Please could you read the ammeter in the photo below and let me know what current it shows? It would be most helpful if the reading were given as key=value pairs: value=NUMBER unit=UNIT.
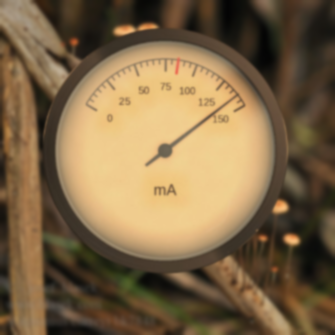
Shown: value=140 unit=mA
